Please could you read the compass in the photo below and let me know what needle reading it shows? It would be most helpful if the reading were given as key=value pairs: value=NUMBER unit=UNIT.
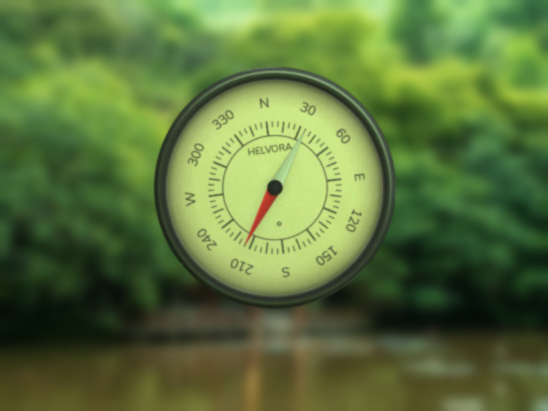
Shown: value=215 unit=°
